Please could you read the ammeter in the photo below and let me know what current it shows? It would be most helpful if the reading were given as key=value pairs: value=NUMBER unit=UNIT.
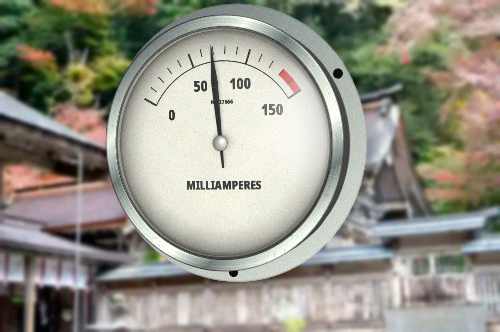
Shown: value=70 unit=mA
